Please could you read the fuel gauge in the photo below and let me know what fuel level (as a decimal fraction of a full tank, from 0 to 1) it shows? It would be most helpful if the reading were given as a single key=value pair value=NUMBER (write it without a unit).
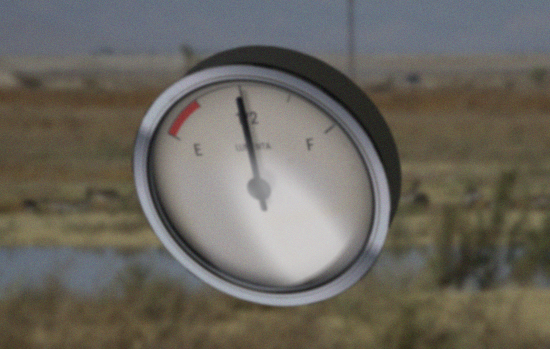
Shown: value=0.5
